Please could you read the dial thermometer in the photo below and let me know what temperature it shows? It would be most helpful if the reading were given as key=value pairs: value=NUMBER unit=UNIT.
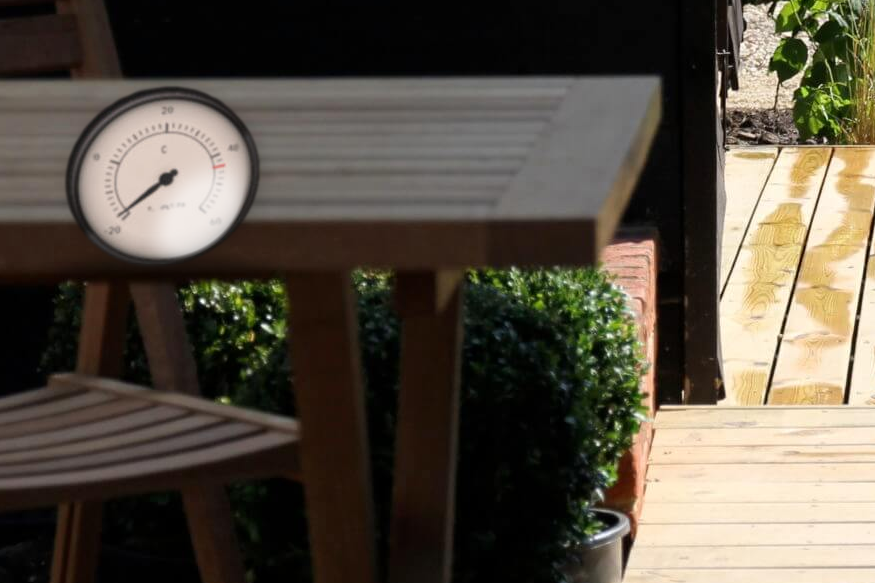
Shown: value=-18 unit=°C
